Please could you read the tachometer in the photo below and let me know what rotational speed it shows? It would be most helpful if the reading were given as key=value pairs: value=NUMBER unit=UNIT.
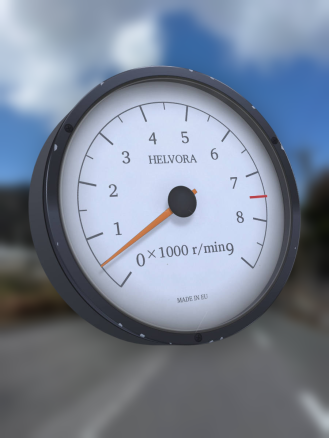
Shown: value=500 unit=rpm
